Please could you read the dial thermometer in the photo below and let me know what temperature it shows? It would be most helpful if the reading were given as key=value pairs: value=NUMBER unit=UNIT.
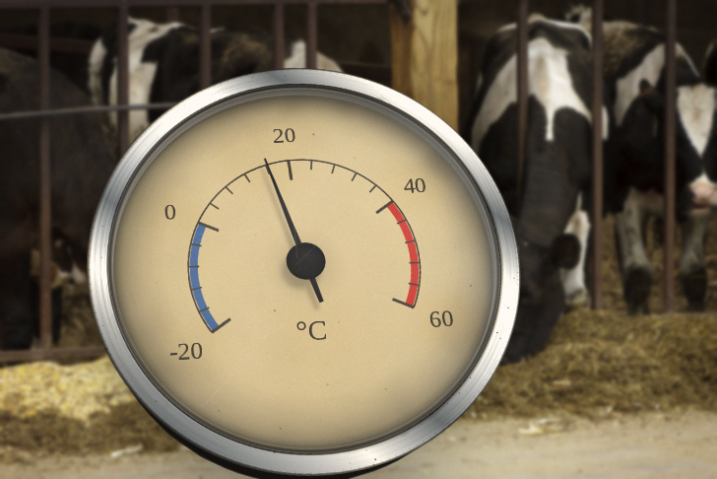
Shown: value=16 unit=°C
